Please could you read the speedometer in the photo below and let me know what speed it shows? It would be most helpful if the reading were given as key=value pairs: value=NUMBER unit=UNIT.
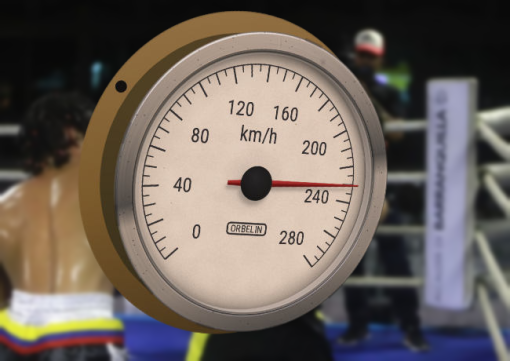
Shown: value=230 unit=km/h
